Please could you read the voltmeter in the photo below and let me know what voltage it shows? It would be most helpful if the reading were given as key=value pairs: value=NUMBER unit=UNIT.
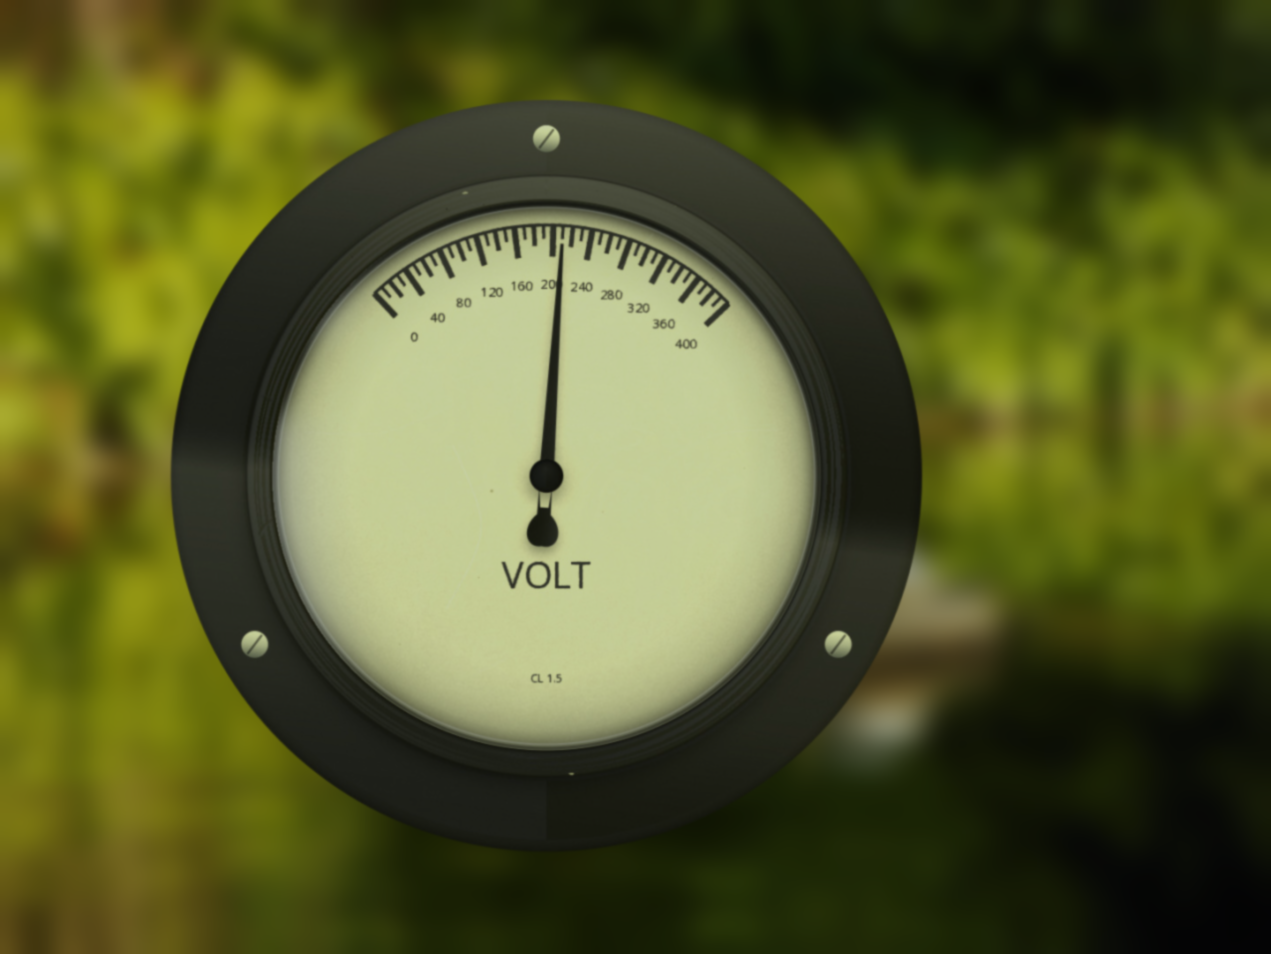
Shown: value=210 unit=V
